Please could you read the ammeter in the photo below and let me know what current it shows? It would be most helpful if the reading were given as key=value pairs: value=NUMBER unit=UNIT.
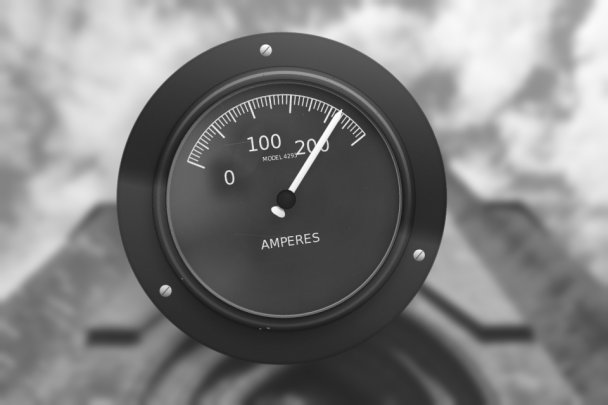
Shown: value=210 unit=A
